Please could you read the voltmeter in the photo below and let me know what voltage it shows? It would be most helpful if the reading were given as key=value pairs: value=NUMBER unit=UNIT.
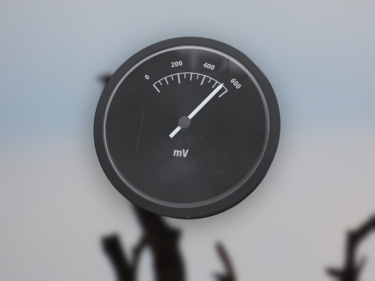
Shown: value=550 unit=mV
